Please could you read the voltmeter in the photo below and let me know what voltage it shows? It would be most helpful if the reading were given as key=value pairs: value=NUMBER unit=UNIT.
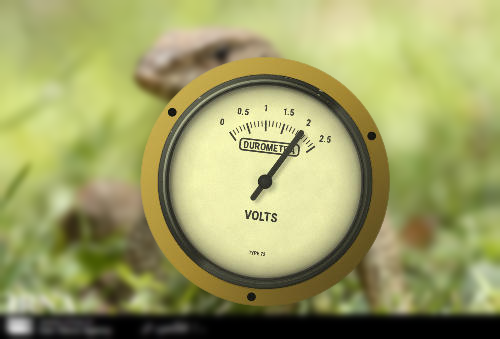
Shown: value=2 unit=V
